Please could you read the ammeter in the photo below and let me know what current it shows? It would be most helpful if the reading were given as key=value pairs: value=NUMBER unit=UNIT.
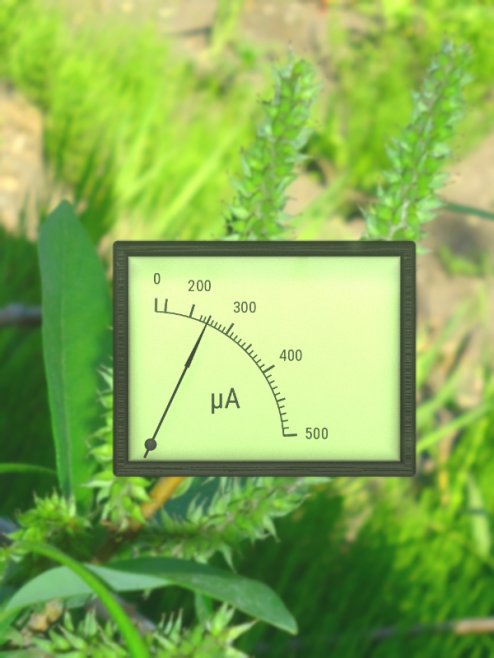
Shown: value=250 unit=µA
